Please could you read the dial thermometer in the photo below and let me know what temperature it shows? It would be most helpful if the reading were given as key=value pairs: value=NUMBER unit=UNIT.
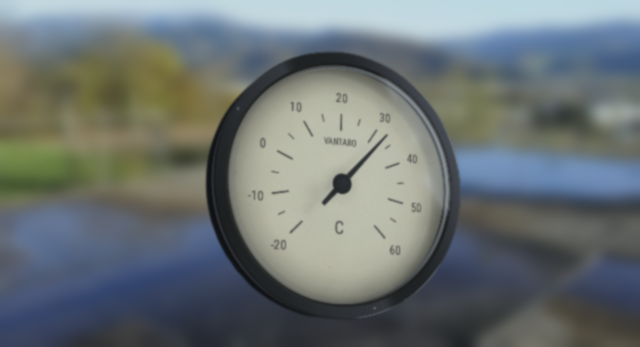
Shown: value=32.5 unit=°C
